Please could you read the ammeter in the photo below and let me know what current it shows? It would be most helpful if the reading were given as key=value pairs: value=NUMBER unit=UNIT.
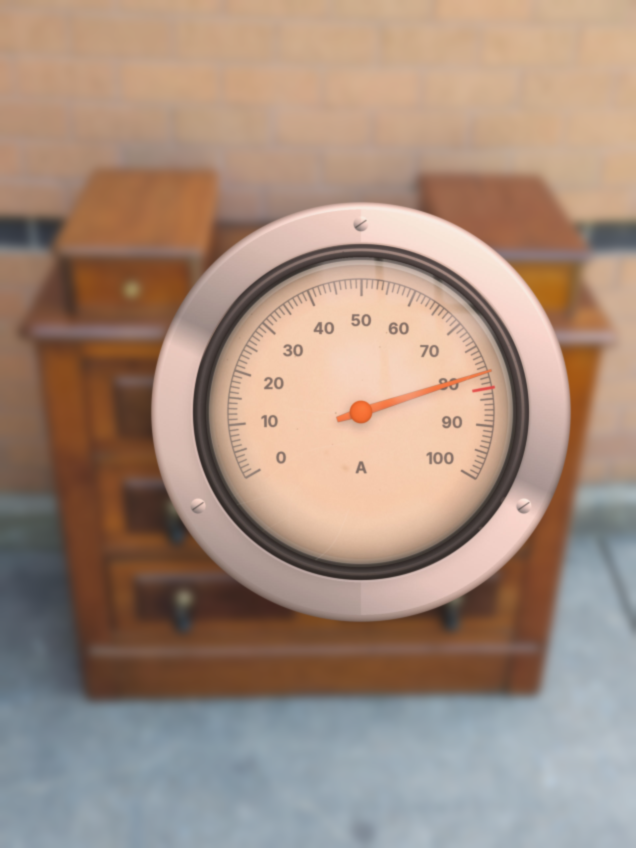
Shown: value=80 unit=A
